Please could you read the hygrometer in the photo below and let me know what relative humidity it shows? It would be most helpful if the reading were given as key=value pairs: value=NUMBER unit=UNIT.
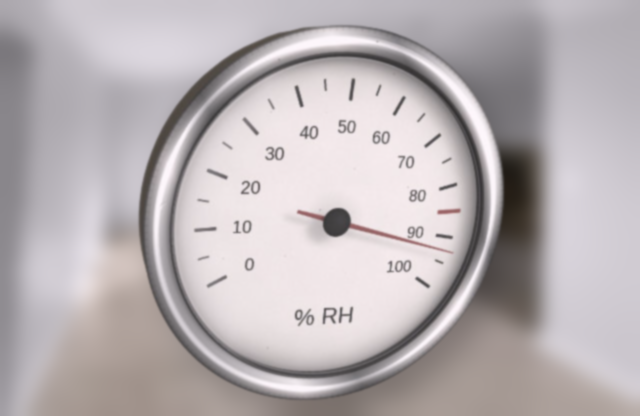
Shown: value=92.5 unit=%
